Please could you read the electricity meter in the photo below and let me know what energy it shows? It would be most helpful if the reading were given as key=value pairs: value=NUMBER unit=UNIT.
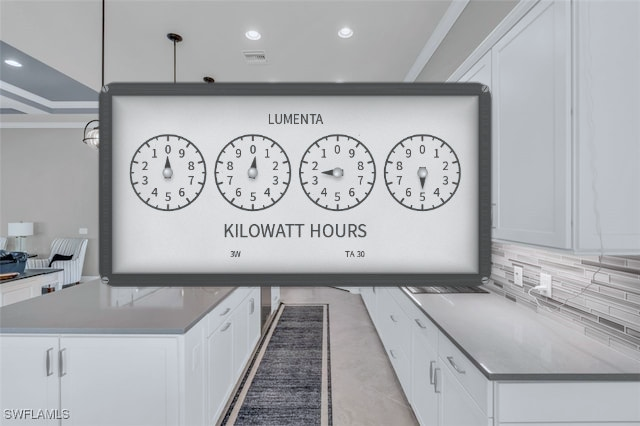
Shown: value=25 unit=kWh
